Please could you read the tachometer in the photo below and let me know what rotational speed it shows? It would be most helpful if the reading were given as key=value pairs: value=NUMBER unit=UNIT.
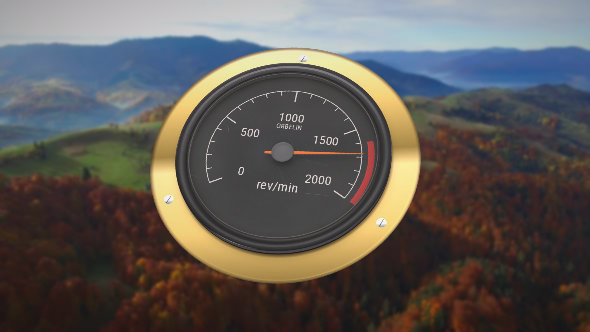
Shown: value=1700 unit=rpm
